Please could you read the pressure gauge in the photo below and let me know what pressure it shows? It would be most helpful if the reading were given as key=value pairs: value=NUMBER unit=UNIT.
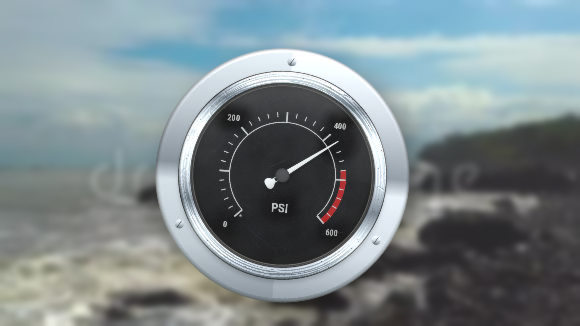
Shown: value=420 unit=psi
